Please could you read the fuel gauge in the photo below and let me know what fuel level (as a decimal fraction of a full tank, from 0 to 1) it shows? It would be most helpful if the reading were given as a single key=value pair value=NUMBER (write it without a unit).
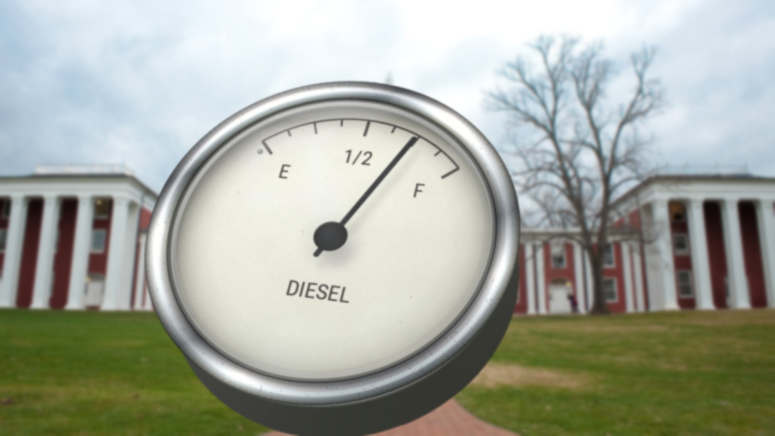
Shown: value=0.75
